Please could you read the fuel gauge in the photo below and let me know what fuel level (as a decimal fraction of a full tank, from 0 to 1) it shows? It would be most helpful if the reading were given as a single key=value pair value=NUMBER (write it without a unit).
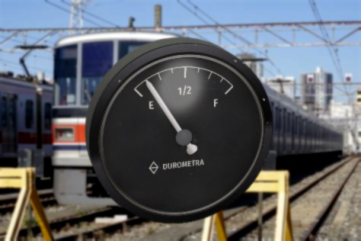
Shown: value=0.125
